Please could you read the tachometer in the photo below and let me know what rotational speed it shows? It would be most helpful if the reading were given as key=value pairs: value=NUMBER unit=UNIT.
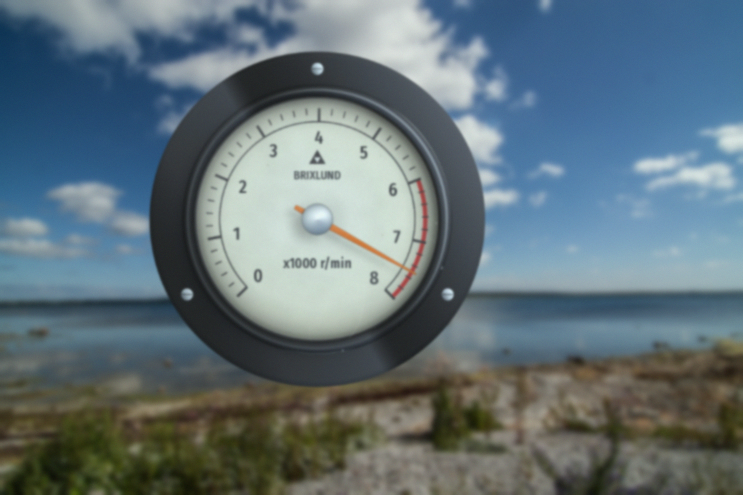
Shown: value=7500 unit=rpm
